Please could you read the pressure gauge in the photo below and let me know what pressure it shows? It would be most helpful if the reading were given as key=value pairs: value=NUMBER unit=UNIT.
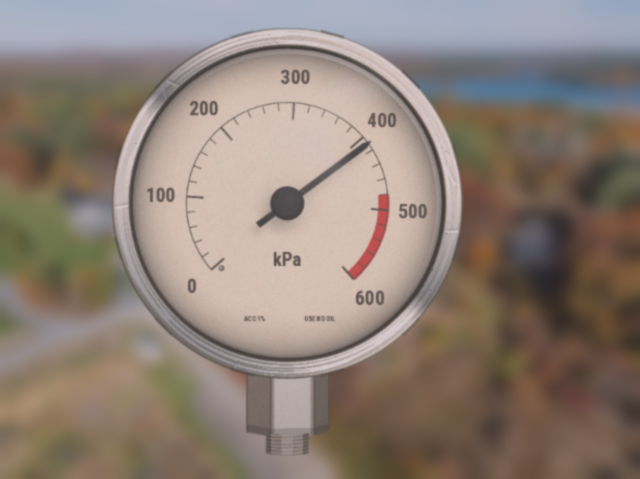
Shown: value=410 unit=kPa
